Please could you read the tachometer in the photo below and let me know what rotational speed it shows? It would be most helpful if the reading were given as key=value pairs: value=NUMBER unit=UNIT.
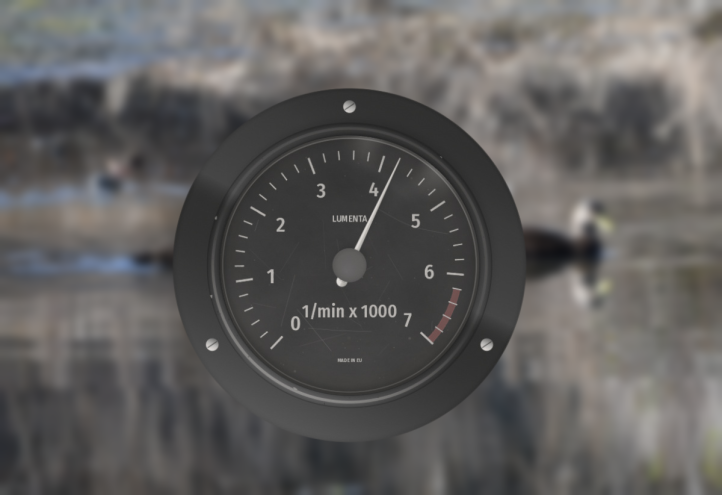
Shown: value=4200 unit=rpm
